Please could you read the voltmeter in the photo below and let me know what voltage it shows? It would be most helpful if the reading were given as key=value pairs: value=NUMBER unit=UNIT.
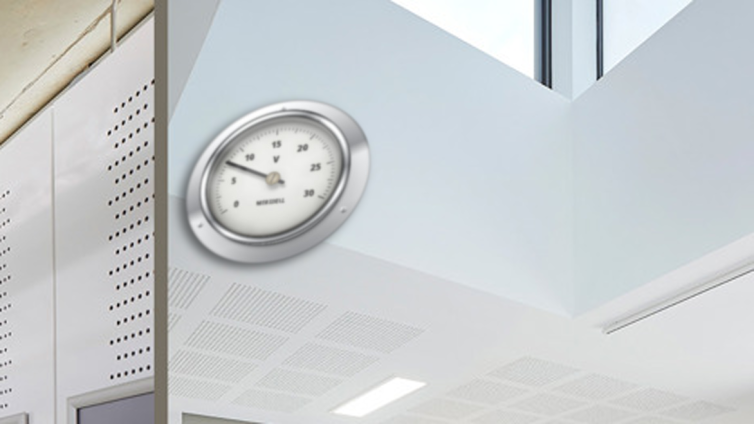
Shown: value=7.5 unit=V
